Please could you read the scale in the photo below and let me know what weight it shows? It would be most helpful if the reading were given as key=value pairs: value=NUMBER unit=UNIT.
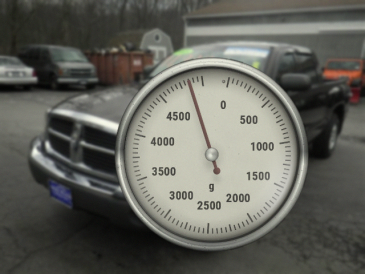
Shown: value=4850 unit=g
